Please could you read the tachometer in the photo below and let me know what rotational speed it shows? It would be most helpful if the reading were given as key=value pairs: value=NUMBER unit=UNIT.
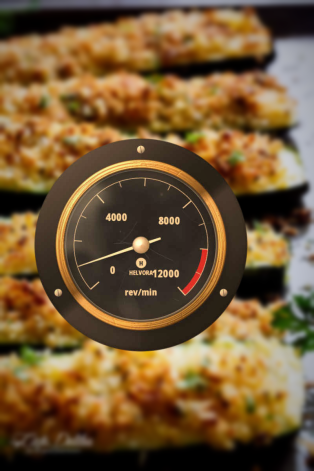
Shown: value=1000 unit=rpm
